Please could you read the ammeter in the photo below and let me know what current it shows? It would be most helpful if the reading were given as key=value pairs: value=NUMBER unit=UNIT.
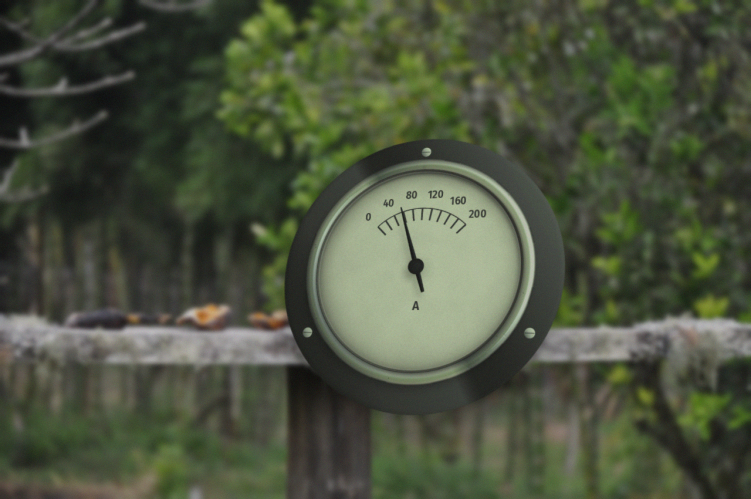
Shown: value=60 unit=A
